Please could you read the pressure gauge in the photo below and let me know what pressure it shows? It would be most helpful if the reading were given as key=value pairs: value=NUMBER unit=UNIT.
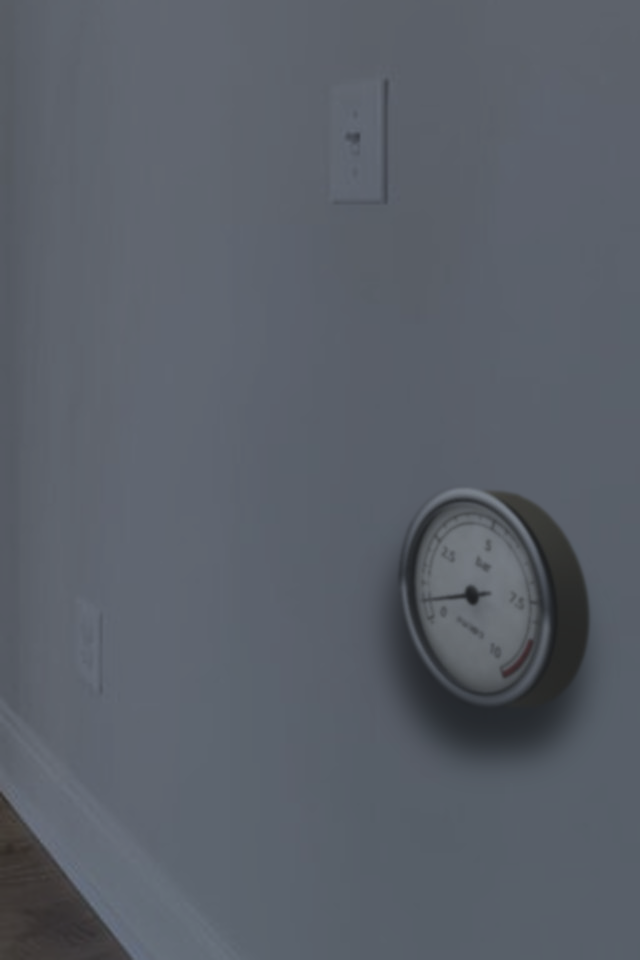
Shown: value=0.5 unit=bar
